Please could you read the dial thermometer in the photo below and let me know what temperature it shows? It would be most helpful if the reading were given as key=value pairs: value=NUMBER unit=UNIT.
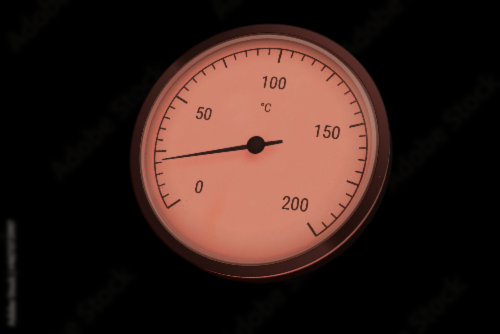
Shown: value=20 unit=°C
